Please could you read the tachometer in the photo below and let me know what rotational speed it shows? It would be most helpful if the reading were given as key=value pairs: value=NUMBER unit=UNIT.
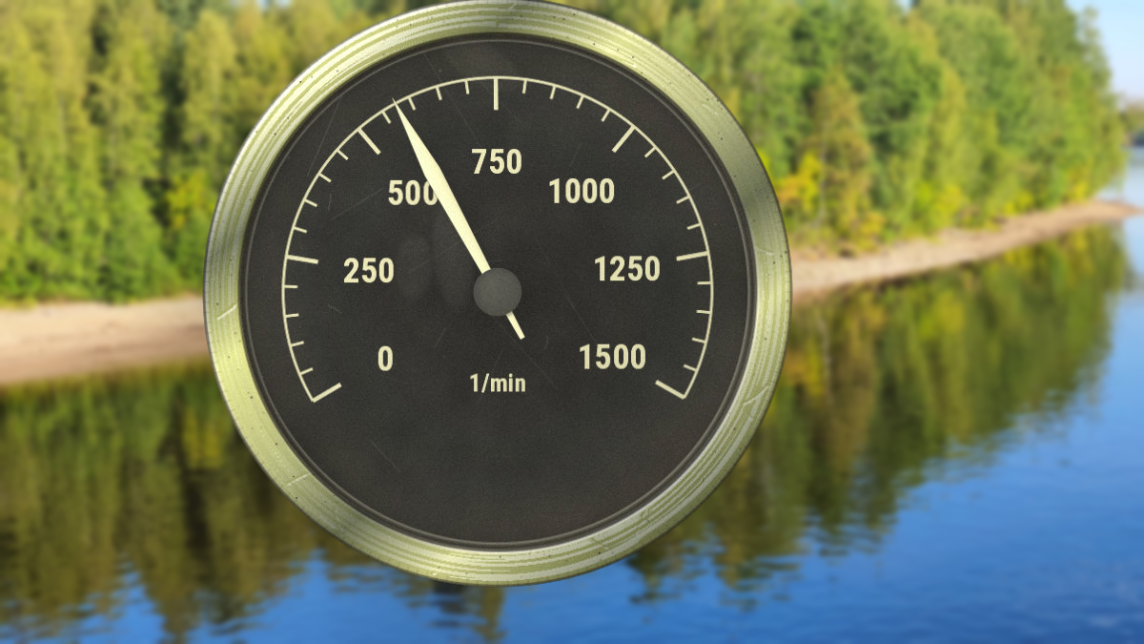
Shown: value=575 unit=rpm
